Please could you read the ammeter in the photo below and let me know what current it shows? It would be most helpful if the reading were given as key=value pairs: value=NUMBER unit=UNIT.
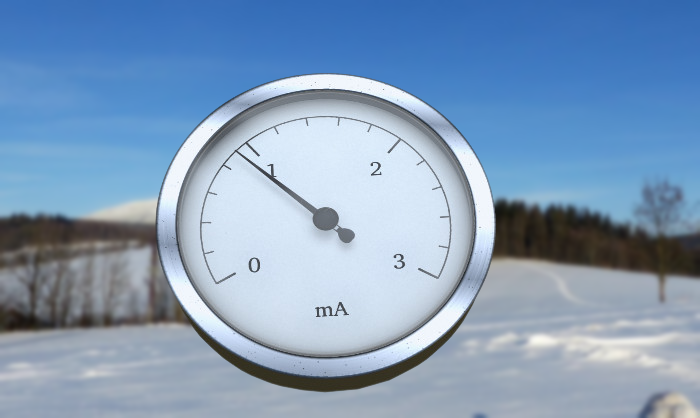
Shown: value=0.9 unit=mA
